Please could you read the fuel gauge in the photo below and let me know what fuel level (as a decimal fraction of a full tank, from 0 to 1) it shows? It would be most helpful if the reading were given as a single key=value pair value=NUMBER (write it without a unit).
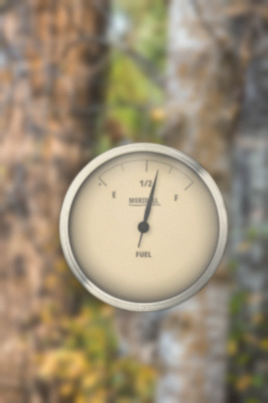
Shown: value=0.625
